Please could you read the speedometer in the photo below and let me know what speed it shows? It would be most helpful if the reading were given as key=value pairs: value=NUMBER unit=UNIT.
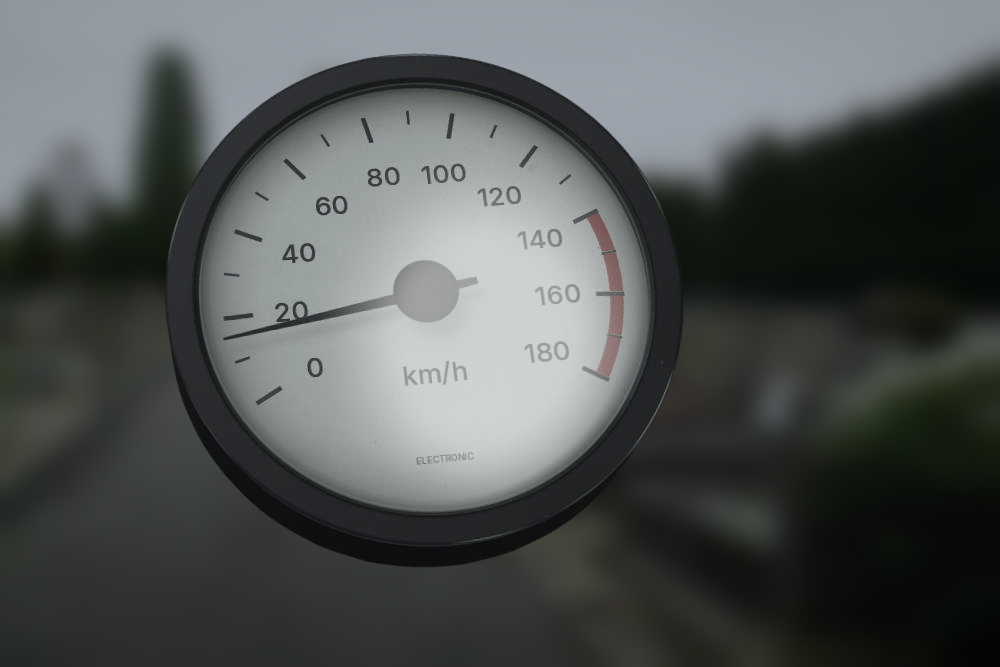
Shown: value=15 unit=km/h
